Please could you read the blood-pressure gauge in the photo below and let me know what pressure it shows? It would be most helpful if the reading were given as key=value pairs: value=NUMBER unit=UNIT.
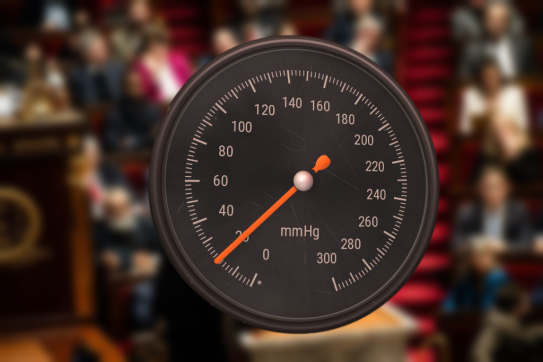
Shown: value=20 unit=mmHg
